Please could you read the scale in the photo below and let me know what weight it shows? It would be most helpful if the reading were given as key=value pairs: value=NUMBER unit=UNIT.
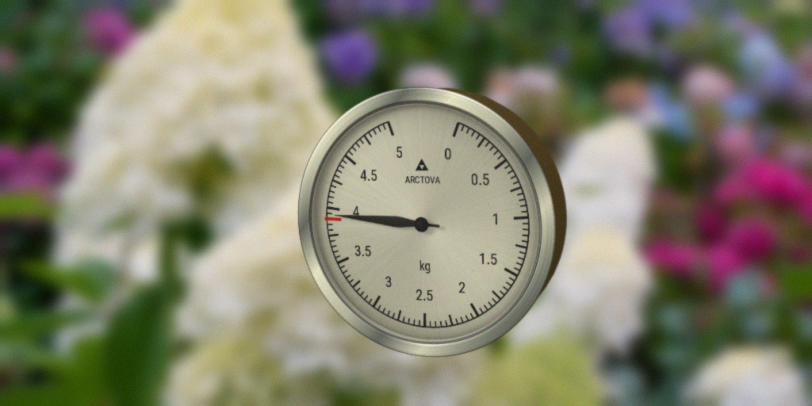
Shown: value=3.95 unit=kg
